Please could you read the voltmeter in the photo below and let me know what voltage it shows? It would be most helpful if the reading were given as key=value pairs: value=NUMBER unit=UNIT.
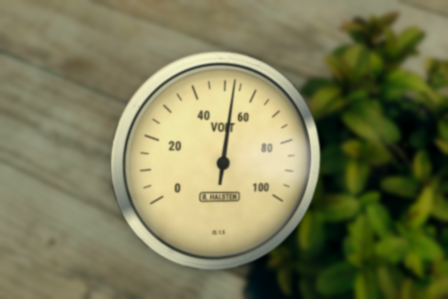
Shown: value=52.5 unit=V
